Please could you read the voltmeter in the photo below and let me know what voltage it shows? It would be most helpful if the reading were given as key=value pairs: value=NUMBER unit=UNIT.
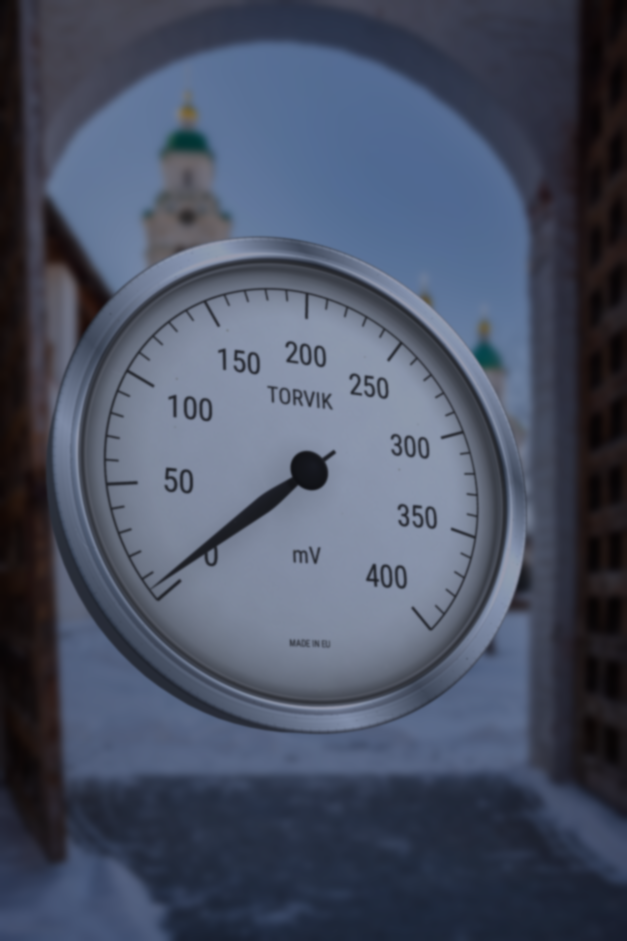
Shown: value=5 unit=mV
